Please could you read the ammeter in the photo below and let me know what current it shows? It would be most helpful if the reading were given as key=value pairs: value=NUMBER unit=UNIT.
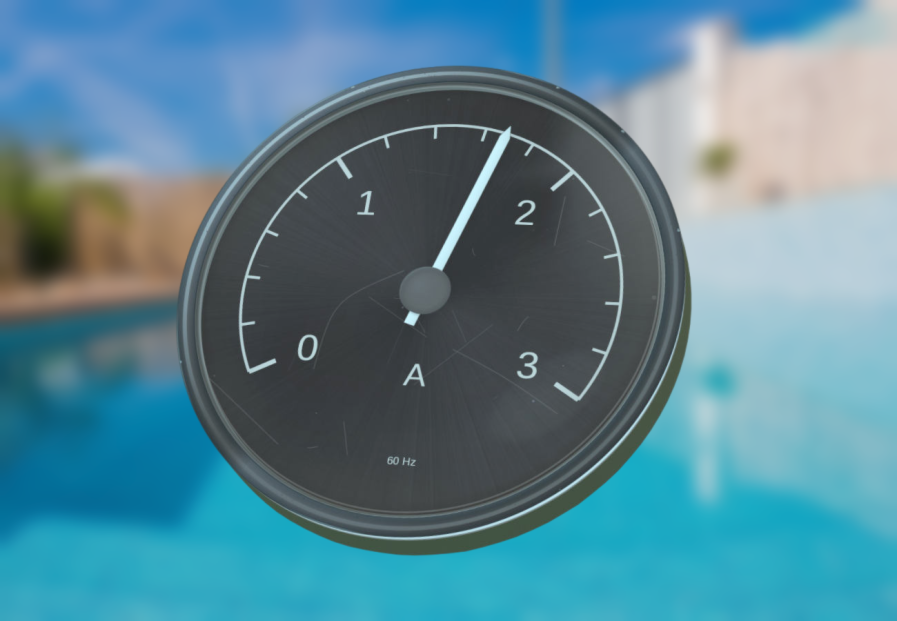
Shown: value=1.7 unit=A
